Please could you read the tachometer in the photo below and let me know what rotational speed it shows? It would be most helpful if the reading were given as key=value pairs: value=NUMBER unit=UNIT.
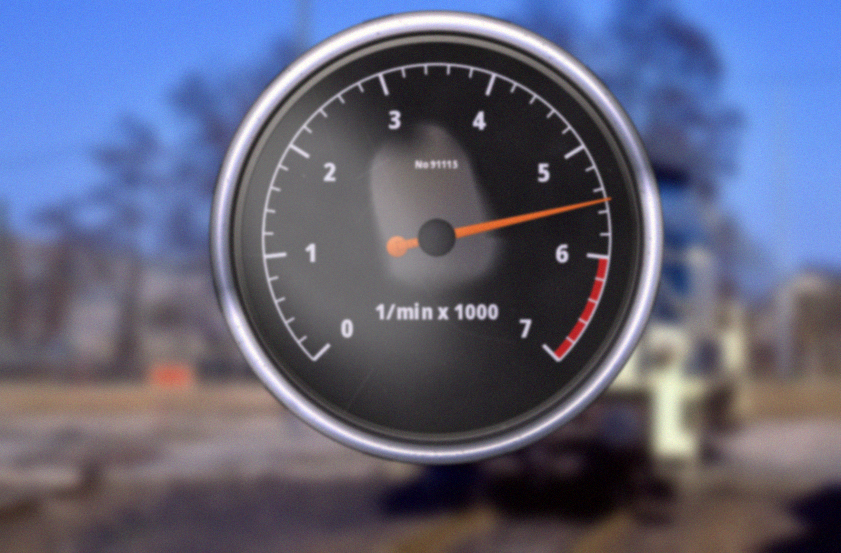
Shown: value=5500 unit=rpm
